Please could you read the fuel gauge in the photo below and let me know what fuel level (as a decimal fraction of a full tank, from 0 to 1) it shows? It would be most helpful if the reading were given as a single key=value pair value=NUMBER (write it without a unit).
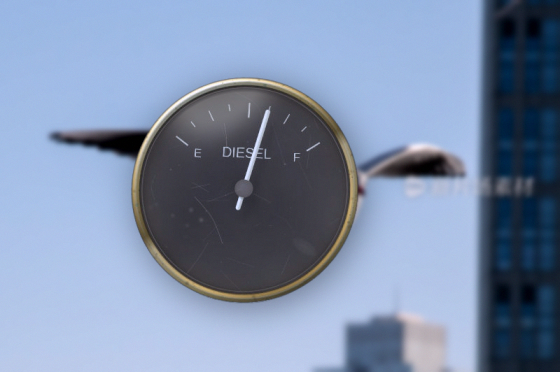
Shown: value=0.625
